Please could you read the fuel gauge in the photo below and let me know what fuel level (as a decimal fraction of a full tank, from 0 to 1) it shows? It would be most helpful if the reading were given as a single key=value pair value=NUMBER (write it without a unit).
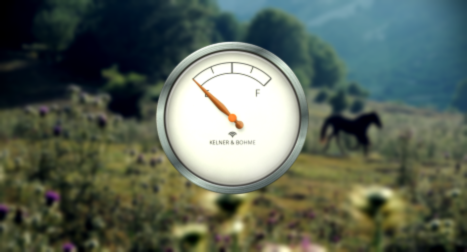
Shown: value=0
